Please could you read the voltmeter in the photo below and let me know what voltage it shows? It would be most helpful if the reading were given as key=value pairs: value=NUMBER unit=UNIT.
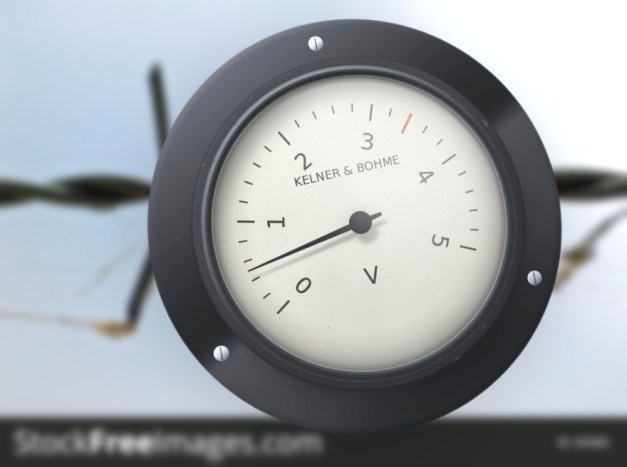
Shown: value=0.5 unit=V
